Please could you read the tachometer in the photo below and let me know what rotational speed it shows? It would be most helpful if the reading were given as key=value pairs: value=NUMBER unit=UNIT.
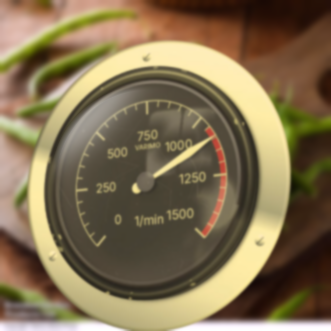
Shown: value=1100 unit=rpm
